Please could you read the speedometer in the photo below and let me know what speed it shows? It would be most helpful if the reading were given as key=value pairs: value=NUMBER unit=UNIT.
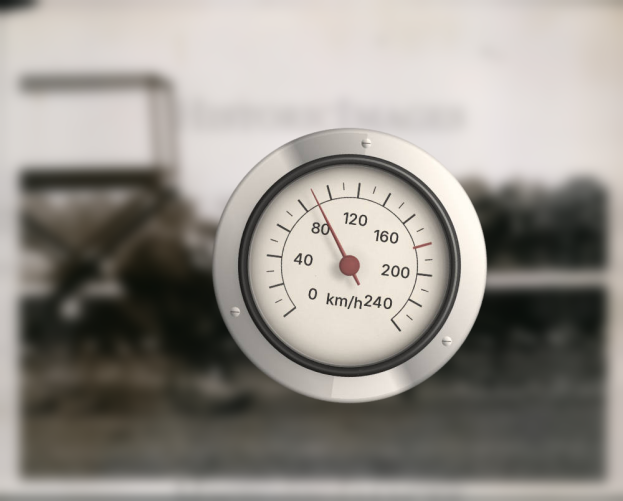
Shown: value=90 unit=km/h
